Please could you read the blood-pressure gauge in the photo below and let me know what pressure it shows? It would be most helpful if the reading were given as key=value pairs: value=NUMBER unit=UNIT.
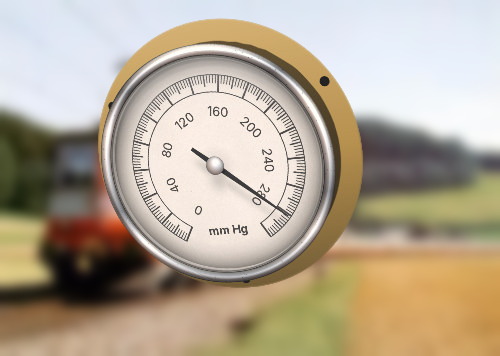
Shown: value=280 unit=mmHg
